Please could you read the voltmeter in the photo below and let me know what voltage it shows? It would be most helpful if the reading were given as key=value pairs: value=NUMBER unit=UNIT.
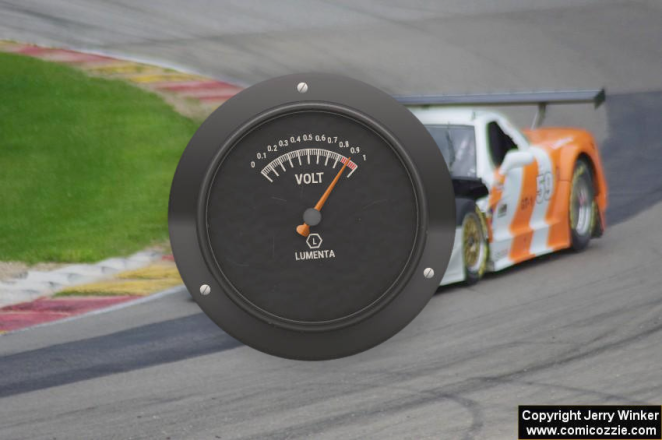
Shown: value=0.9 unit=V
